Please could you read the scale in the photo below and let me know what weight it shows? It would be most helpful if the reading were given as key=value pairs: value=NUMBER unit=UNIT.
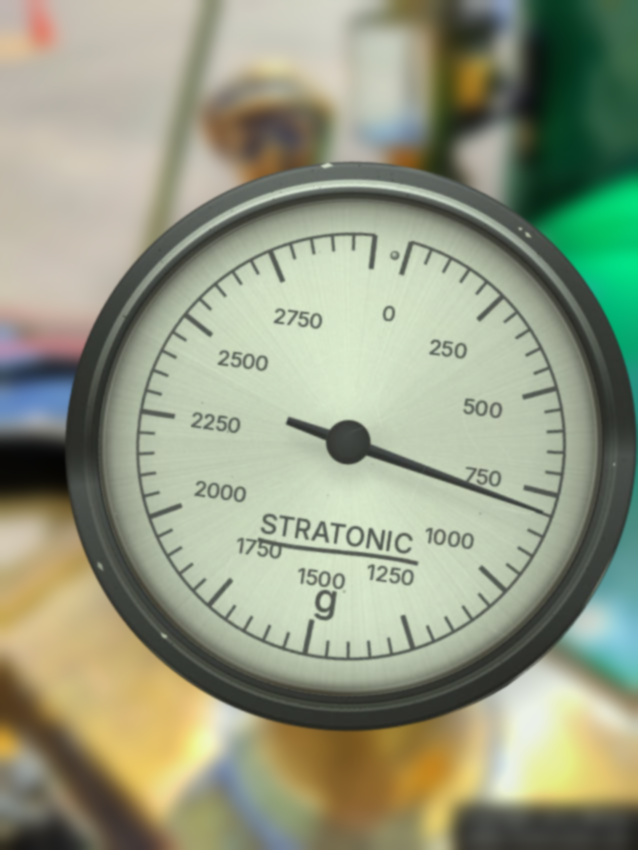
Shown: value=800 unit=g
